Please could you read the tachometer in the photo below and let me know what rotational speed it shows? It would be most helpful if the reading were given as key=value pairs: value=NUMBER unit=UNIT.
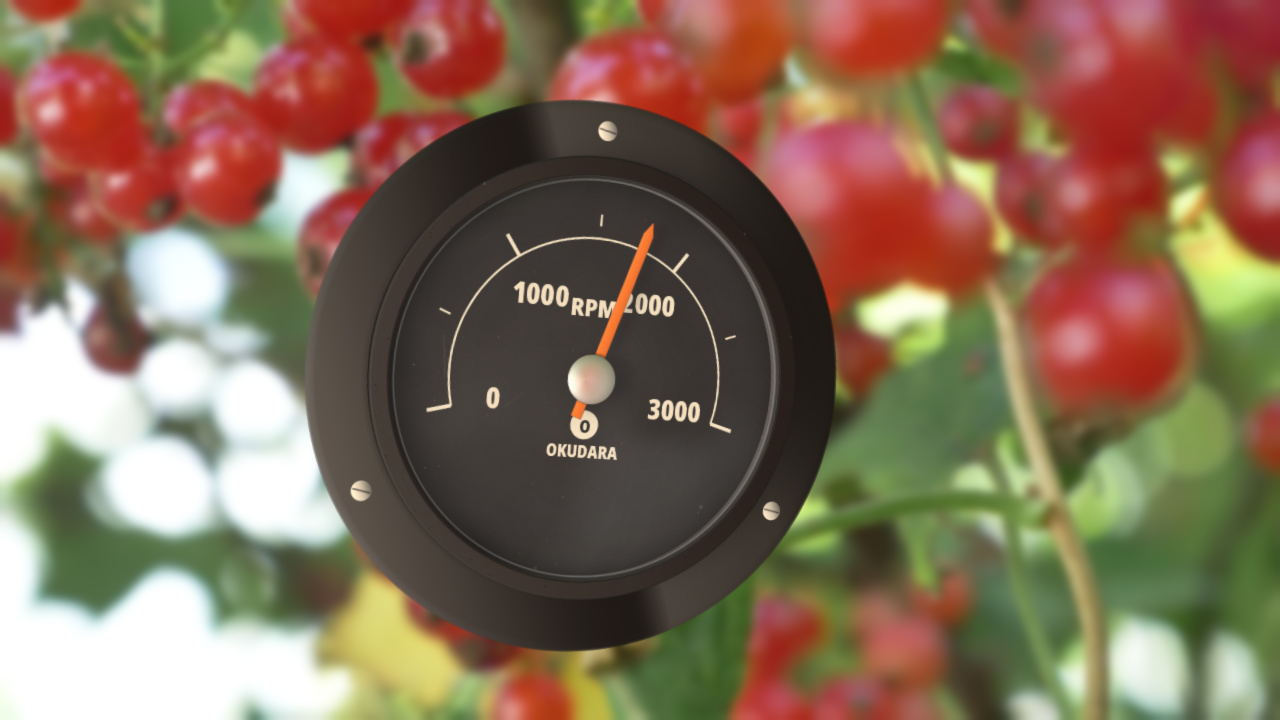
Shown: value=1750 unit=rpm
